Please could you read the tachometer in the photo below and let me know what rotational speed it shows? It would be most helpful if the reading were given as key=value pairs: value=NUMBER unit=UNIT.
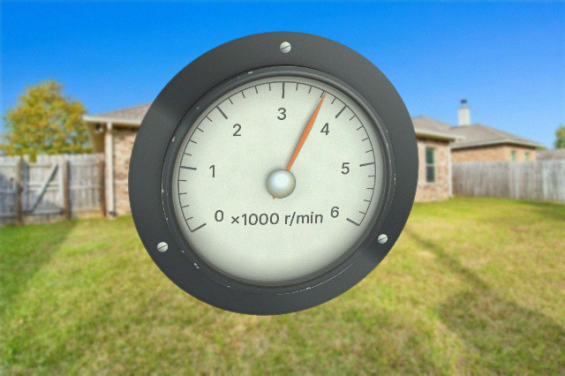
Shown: value=3600 unit=rpm
